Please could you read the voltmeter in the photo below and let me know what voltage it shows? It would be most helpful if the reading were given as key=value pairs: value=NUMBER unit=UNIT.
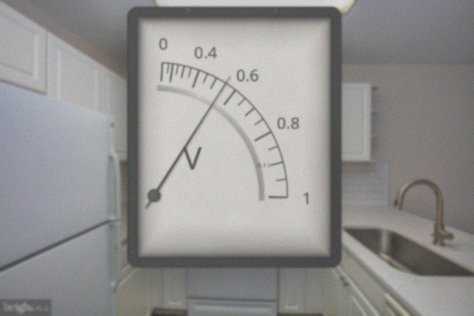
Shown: value=0.55 unit=V
